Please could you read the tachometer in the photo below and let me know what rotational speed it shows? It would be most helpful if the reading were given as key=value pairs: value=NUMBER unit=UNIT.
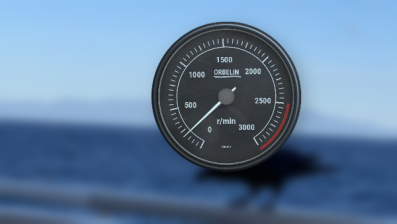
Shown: value=200 unit=rpm
